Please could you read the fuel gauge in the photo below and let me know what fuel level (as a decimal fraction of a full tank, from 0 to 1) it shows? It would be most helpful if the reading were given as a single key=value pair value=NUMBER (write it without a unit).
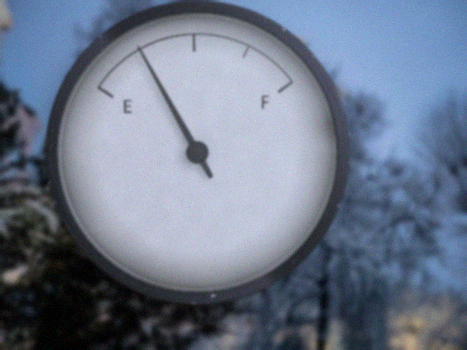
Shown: value=0.25
